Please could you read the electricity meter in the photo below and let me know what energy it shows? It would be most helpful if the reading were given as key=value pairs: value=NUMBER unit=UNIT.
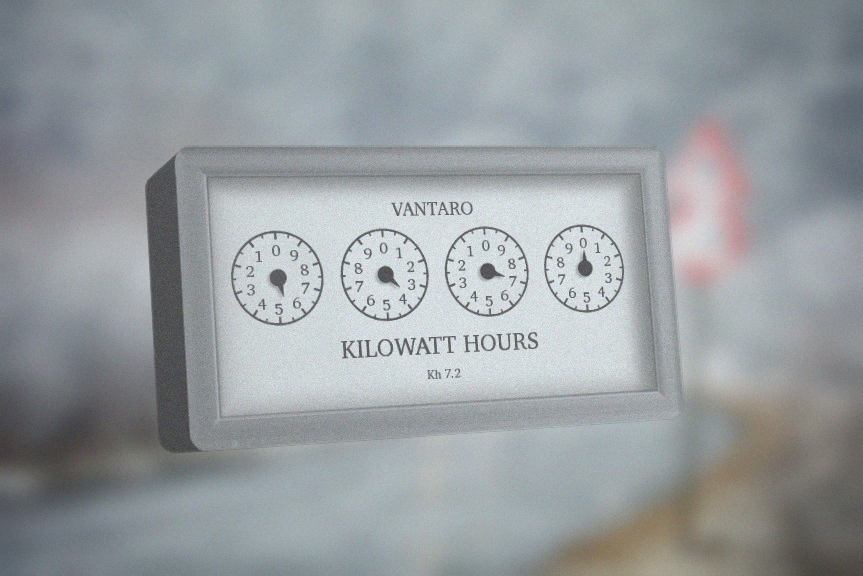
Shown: value=5370 unit=kWh
